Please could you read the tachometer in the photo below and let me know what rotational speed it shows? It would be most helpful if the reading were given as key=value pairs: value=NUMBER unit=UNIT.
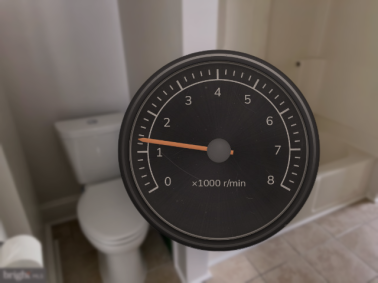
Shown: value=1300 unit=rpm
